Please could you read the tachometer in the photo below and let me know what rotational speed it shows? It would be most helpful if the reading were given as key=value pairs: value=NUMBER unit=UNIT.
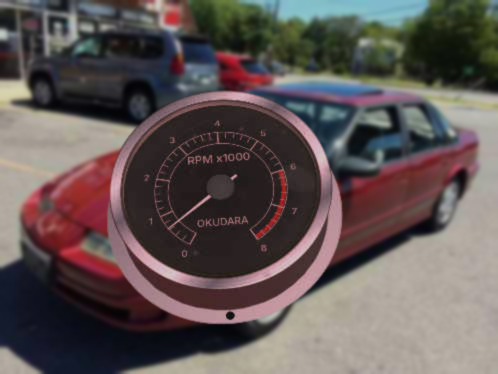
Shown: value=600 unit=rpm
